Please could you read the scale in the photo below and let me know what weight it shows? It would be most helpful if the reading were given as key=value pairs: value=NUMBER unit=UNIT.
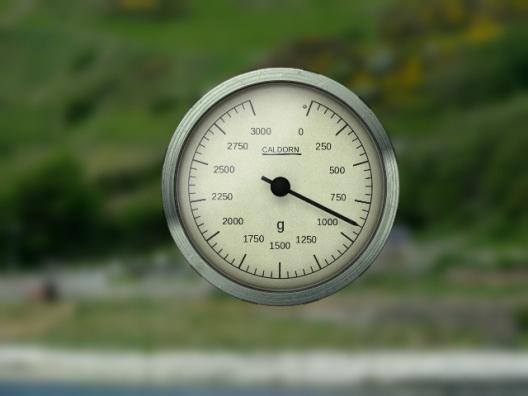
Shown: value=900 unit=g
